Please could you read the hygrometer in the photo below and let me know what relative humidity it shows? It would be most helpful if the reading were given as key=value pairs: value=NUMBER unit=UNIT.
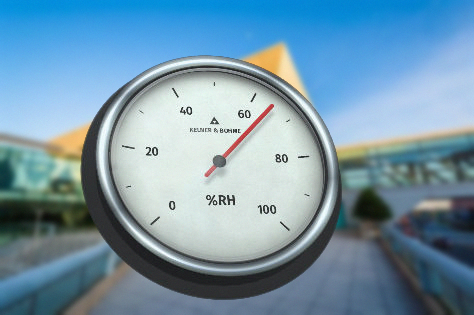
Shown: value=65 unit=%
